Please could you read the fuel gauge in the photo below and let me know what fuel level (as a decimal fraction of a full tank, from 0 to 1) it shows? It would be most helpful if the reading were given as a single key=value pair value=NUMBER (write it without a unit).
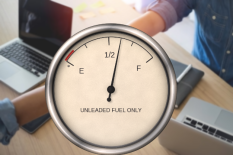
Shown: value=0.625
